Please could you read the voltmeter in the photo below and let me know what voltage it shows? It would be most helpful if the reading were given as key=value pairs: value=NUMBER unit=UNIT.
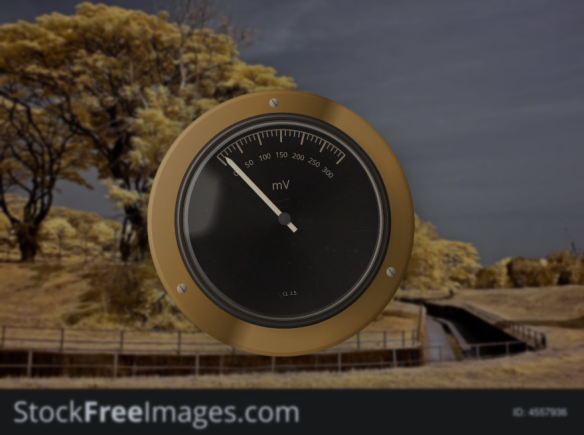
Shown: value=10 unit=mV
